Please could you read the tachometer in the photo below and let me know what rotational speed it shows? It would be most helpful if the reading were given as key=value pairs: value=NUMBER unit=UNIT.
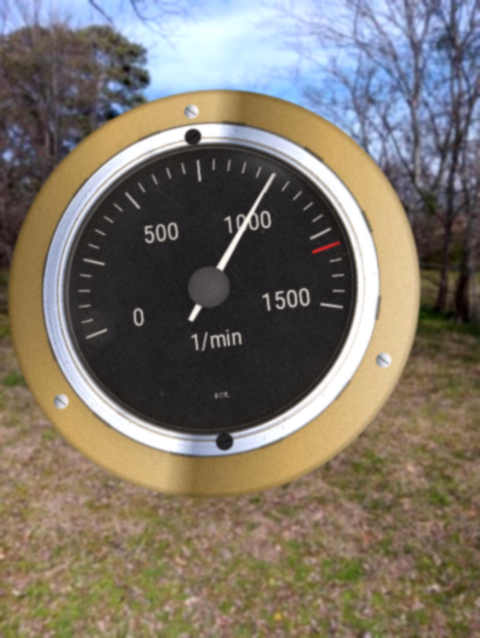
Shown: value=1000 unit=rpm
